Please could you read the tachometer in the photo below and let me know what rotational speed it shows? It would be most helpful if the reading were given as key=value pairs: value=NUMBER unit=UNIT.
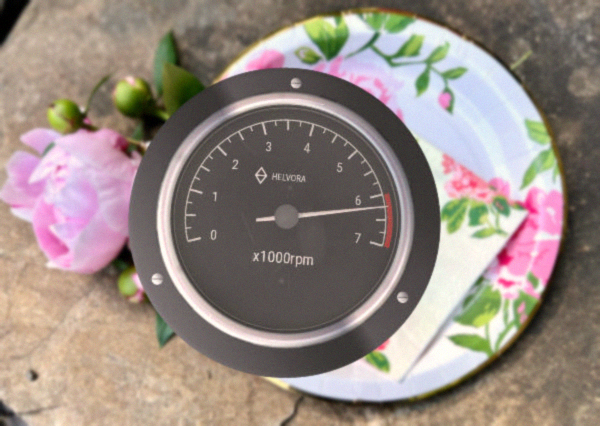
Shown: value=6250 unit=rpm
